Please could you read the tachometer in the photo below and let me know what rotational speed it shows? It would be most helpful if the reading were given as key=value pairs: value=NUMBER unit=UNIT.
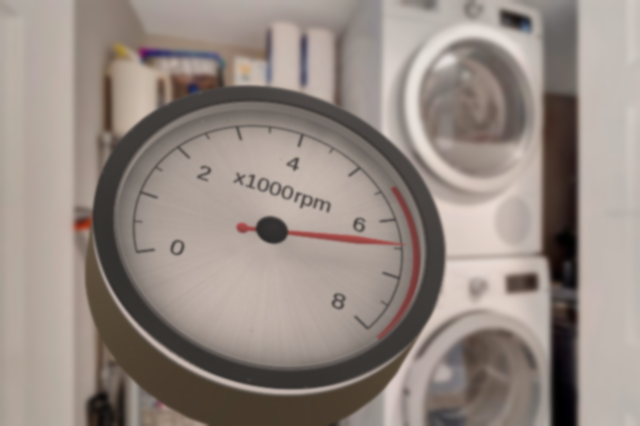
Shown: value=6500 unit=rpm
